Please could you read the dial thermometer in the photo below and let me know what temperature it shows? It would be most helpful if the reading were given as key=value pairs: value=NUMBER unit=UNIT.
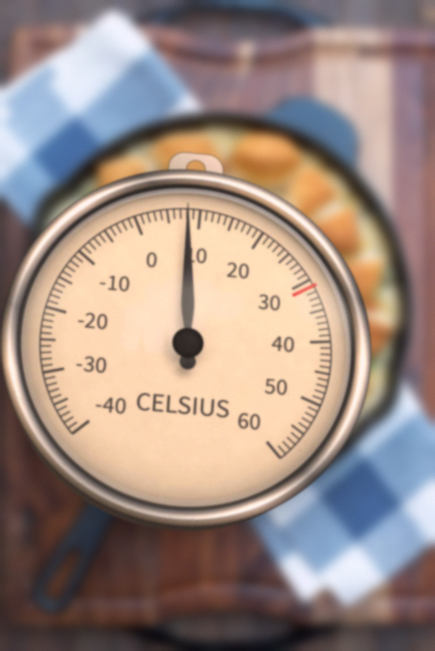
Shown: value=8 unit=°C
